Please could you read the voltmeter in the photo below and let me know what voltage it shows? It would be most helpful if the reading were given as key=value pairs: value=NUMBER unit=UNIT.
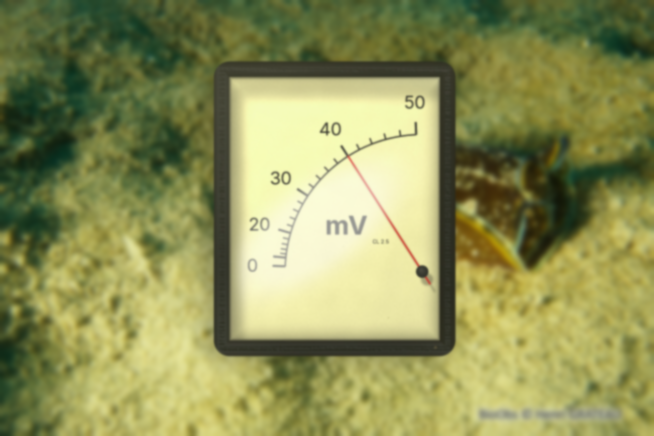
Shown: value=40 unit=mV
